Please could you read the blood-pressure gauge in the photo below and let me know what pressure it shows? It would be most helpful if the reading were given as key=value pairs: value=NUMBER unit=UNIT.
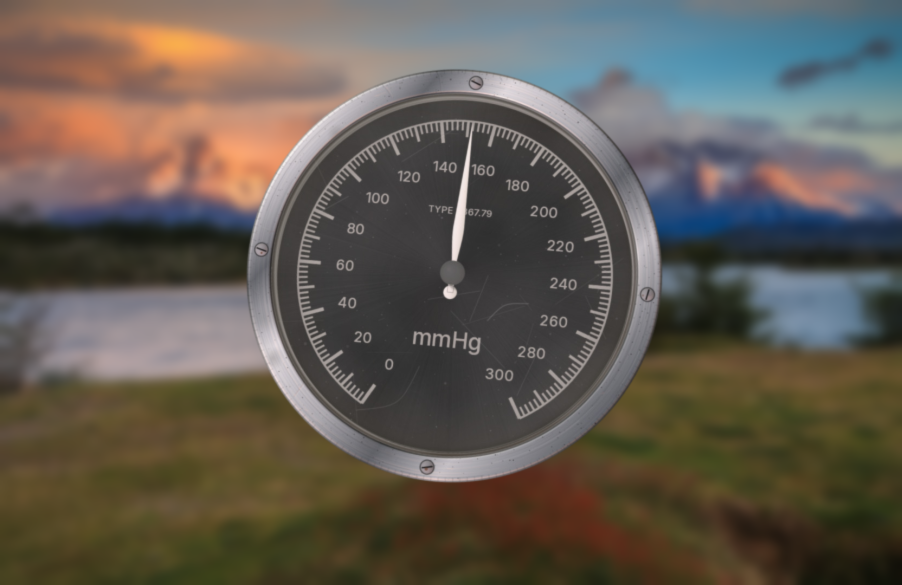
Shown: value=152 unit=mmHg
